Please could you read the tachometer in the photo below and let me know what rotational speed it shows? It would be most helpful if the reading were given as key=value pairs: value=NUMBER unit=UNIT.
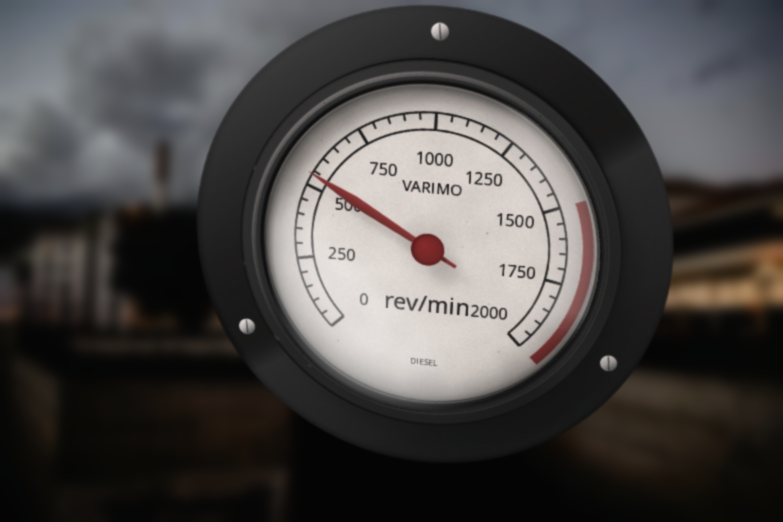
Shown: value=550 unit=rpm
